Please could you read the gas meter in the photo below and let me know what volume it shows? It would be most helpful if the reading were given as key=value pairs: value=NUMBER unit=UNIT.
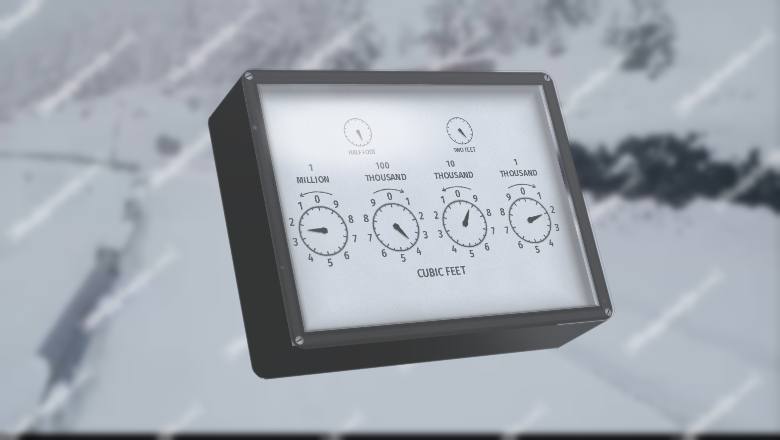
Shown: value=239200 unit=ft³
